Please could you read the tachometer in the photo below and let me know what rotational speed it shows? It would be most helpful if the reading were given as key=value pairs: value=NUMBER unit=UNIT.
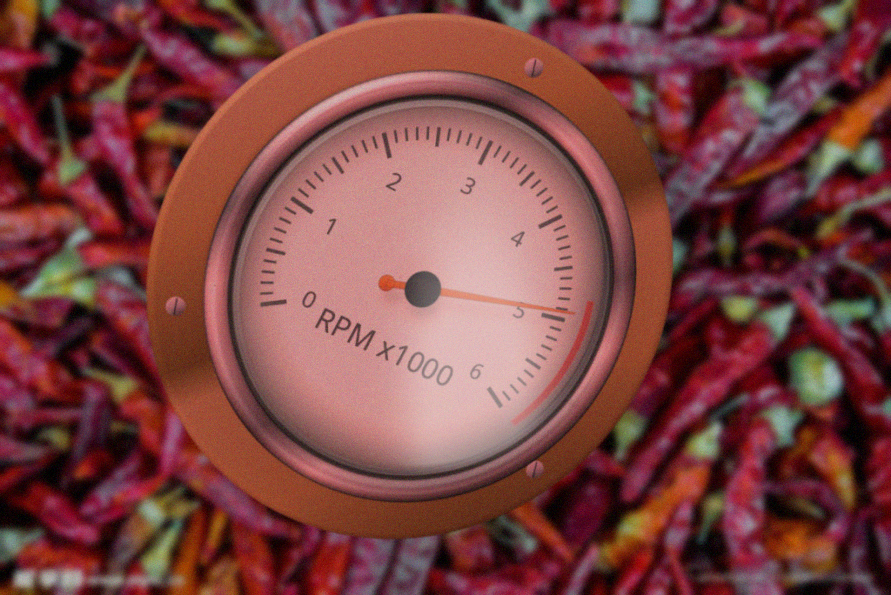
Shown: value=4900 unit=rpm
